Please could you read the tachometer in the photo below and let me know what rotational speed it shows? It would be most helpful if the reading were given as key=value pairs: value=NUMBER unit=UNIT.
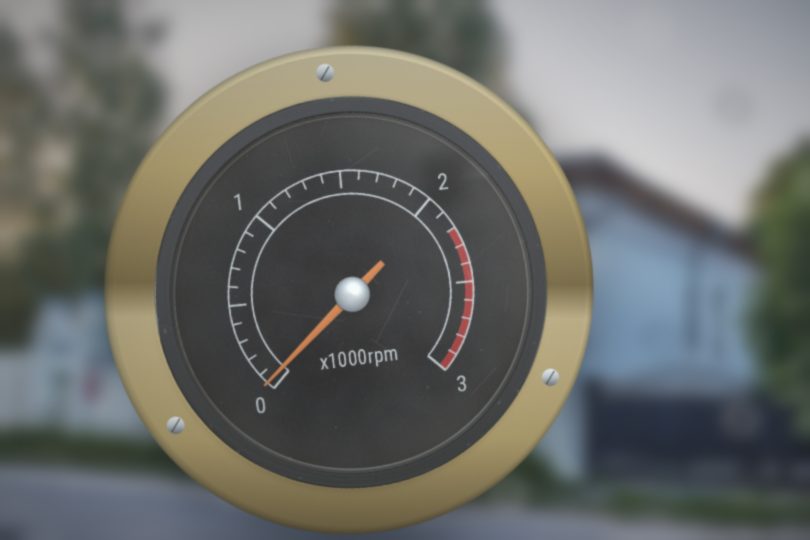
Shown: value=50 unit=rpm
